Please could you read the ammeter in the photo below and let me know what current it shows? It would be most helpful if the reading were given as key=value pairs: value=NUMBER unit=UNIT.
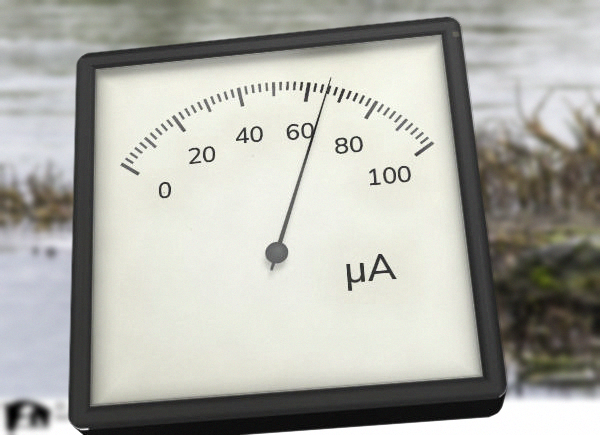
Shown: value=66 unit=µA
